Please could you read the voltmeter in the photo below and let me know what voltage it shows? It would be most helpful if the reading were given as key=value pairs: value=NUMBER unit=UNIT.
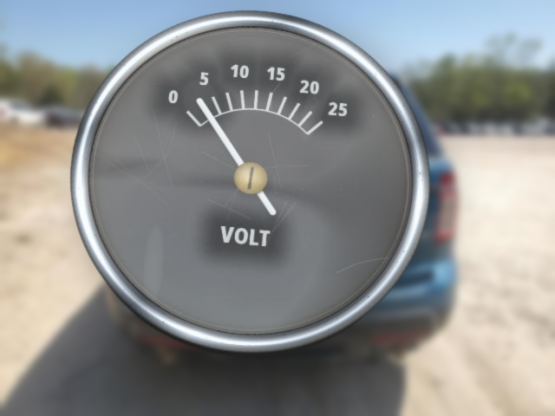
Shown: value=2.5 unit=V
